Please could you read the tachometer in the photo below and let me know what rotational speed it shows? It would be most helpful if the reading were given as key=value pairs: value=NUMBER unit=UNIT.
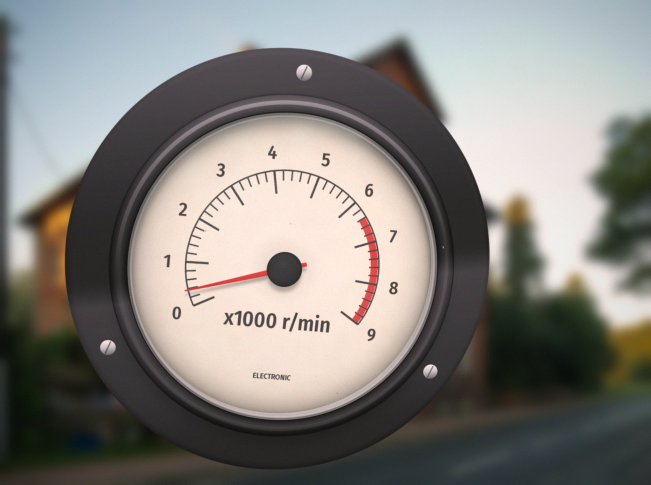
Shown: value=400 unit=rpm
